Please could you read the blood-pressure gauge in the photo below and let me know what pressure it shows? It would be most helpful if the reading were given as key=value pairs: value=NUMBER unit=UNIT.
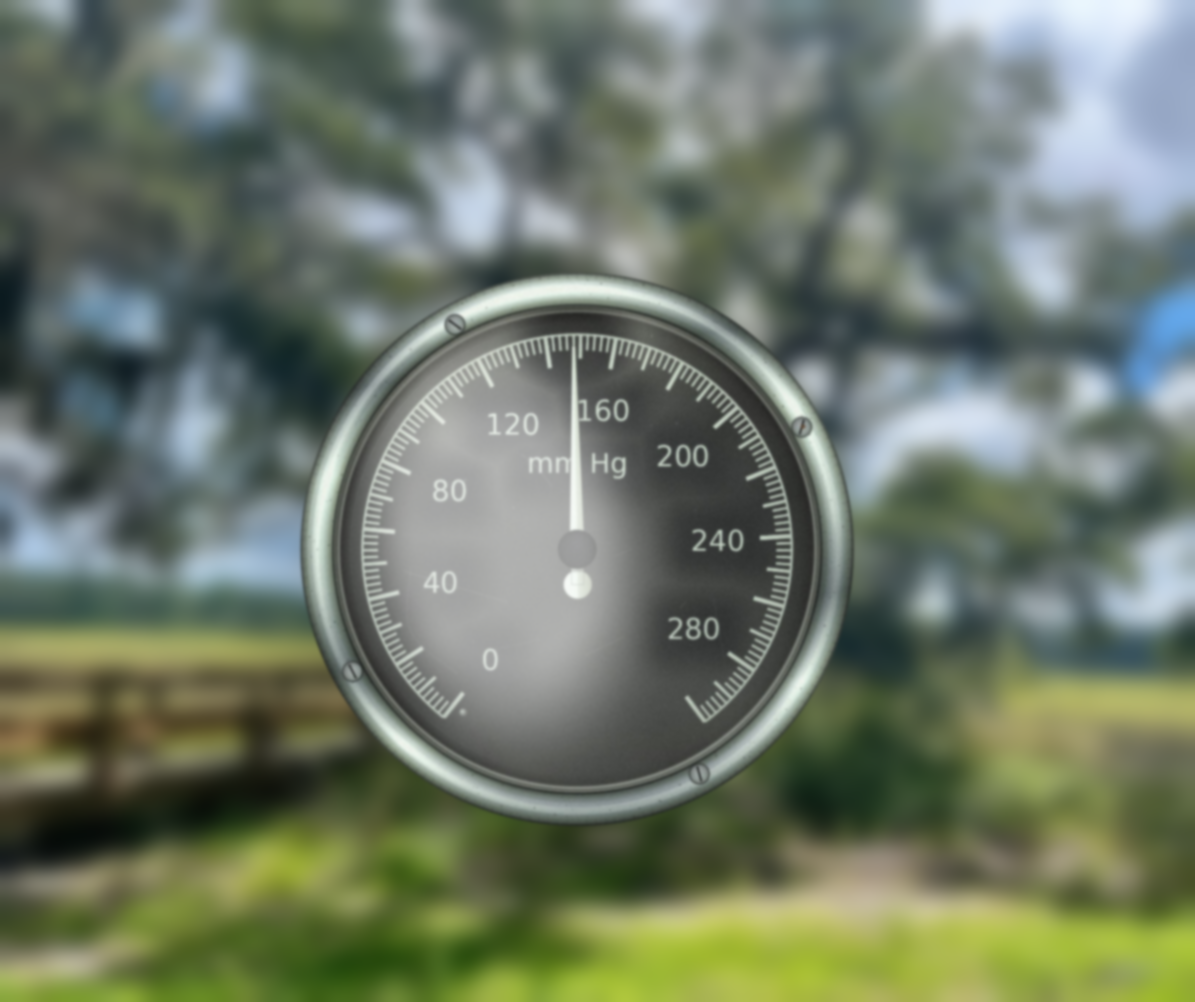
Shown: value=148 unit=mmHg
